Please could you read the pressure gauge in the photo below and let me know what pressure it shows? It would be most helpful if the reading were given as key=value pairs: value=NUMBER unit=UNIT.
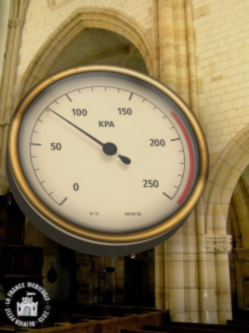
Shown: value=80 unit=kPa
